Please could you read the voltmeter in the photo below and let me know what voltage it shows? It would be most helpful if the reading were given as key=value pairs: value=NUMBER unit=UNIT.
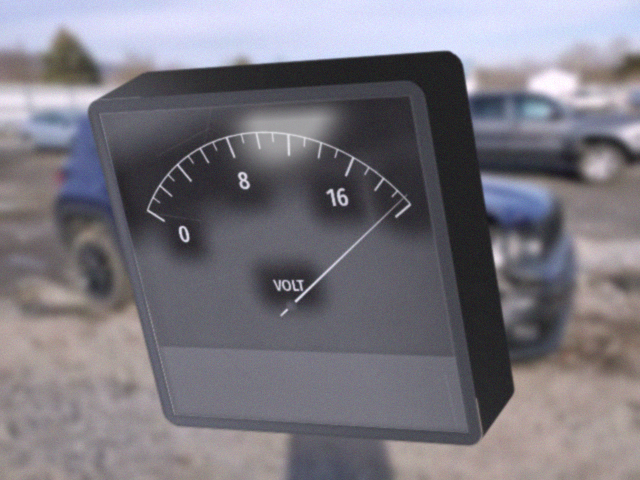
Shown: value=19.5 unit=V
